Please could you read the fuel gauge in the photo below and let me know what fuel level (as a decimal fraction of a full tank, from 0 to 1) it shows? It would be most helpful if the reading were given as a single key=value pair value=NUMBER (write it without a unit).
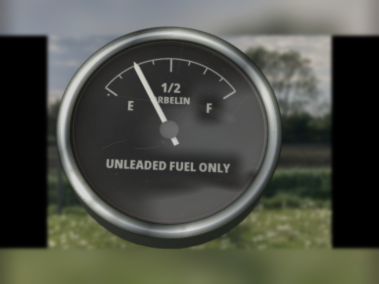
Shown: value=0.25
